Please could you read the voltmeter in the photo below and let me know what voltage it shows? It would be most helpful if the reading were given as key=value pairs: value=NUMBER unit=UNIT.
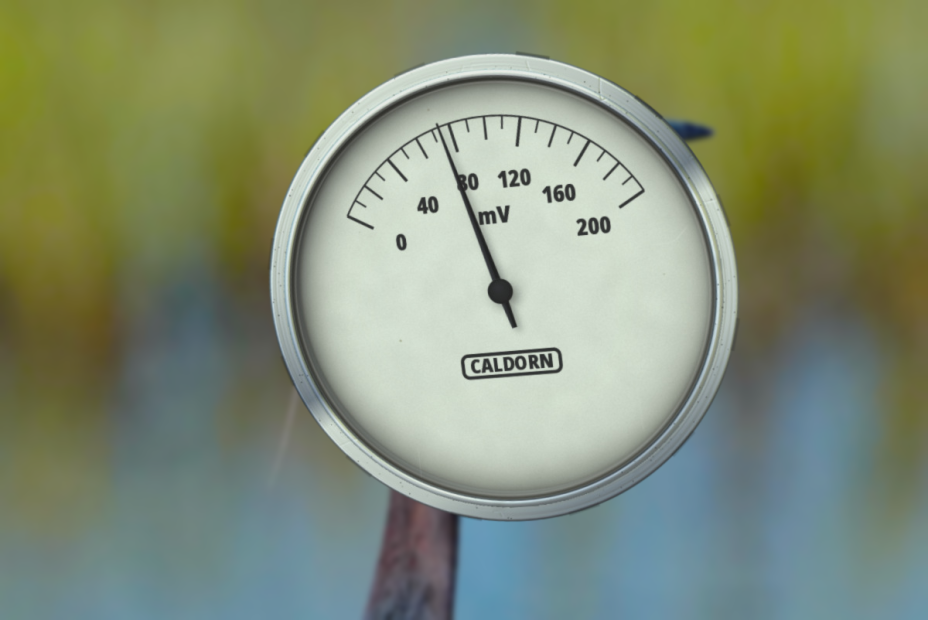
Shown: value=75 unit=mV
